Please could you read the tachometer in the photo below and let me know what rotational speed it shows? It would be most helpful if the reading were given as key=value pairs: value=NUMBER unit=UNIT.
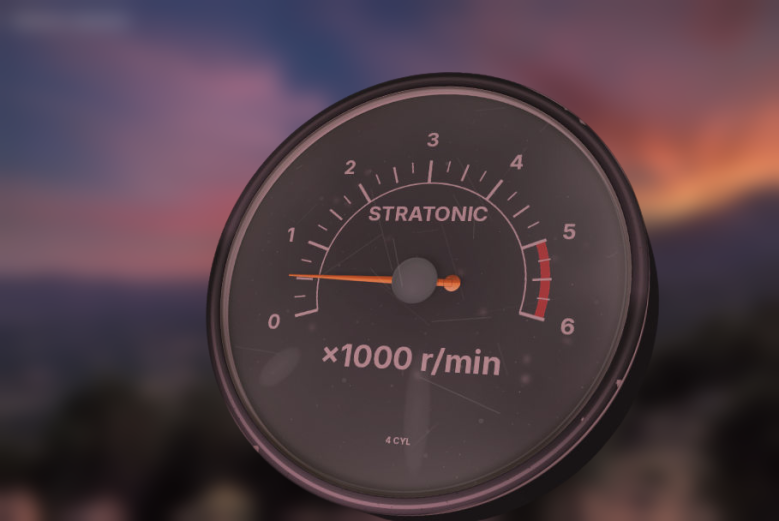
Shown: value=500 unit=rpm
